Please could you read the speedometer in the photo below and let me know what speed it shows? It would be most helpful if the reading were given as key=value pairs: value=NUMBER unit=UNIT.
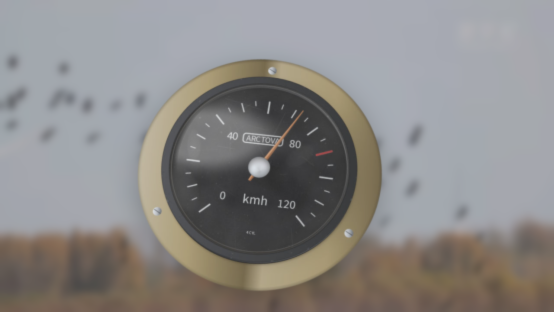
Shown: value=72.5 unit=km/h
